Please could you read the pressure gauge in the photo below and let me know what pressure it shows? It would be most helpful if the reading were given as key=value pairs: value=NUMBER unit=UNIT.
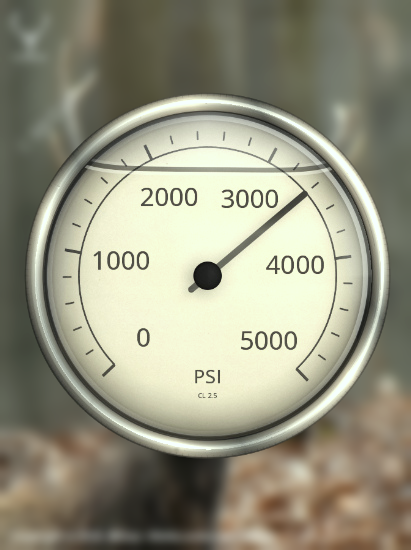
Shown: value=3400 unit=psi
